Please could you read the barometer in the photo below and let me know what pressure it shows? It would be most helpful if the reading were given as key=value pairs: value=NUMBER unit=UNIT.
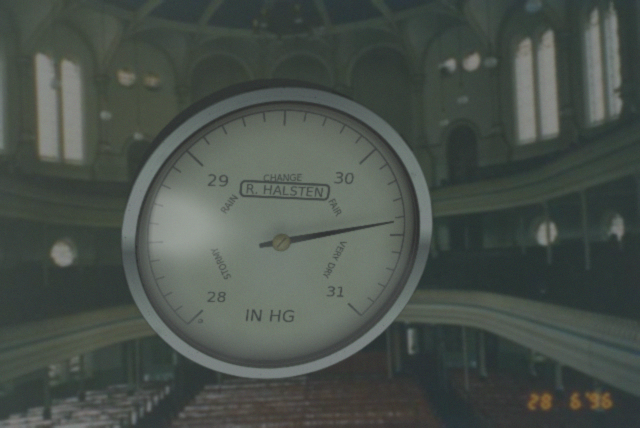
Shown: value=30.4 unit=inHg
